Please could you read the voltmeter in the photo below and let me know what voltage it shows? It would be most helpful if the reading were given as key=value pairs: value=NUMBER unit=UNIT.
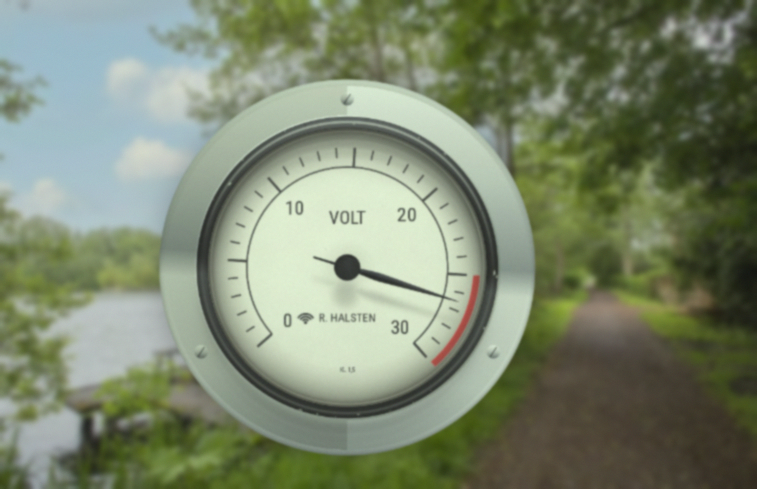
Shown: value=26.5 unit=V
